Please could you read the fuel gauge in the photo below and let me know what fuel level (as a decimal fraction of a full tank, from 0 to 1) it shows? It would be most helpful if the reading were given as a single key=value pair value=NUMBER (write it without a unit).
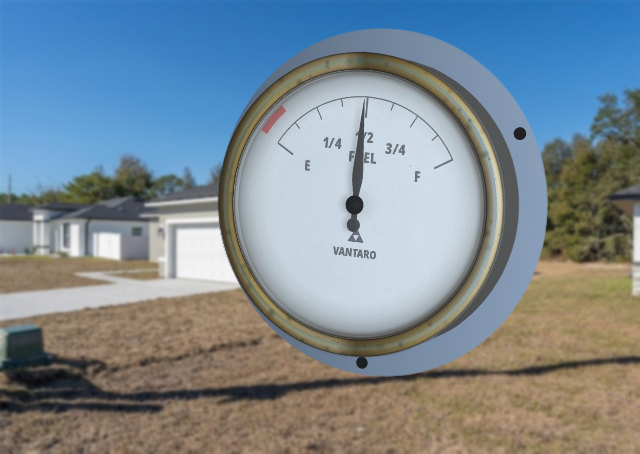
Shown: value=0.5
